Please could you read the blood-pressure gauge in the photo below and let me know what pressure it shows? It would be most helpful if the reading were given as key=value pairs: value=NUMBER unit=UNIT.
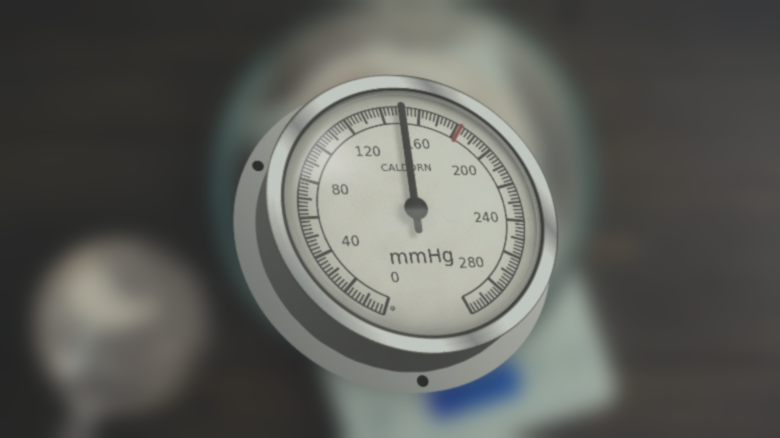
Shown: value=150 unit=mmHg
